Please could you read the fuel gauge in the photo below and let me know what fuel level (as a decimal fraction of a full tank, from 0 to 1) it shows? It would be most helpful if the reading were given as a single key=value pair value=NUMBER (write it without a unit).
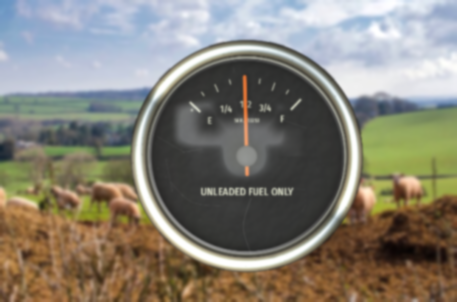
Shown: value=0.5
